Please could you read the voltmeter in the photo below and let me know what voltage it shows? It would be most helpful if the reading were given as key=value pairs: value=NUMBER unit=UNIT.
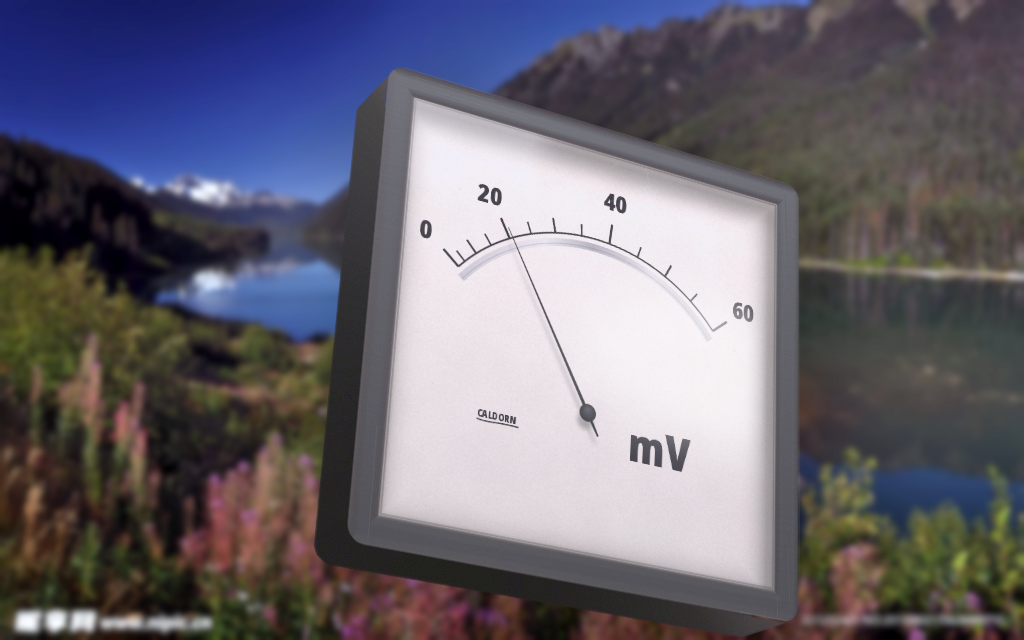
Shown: value=20 unit=mV
